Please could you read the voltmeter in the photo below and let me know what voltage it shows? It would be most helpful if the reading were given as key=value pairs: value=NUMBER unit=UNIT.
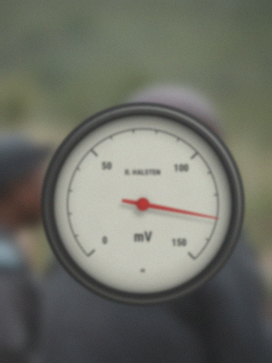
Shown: value=130 unit=mV
